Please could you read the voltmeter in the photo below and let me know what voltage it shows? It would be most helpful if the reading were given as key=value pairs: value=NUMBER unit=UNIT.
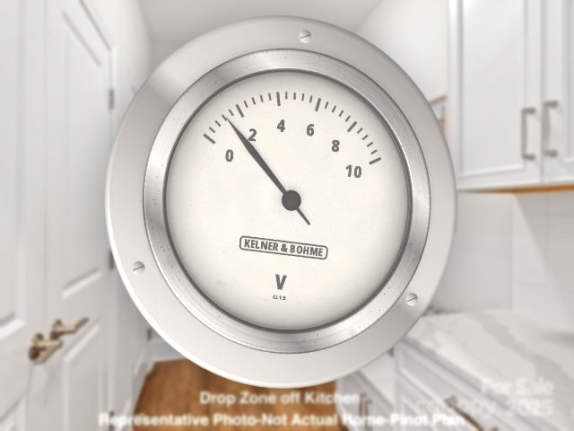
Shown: value=1.2 unit=V
